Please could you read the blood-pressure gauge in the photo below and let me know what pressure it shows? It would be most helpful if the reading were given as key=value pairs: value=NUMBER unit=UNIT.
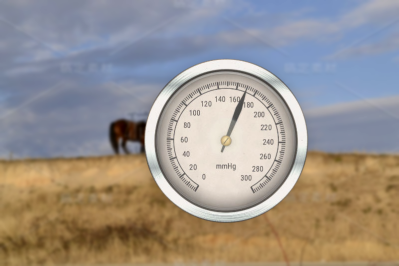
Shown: value=170 unit=mmHg
